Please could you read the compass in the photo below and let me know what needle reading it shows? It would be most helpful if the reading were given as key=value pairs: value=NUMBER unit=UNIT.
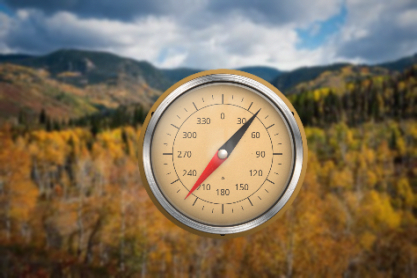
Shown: value=220 unit=°
